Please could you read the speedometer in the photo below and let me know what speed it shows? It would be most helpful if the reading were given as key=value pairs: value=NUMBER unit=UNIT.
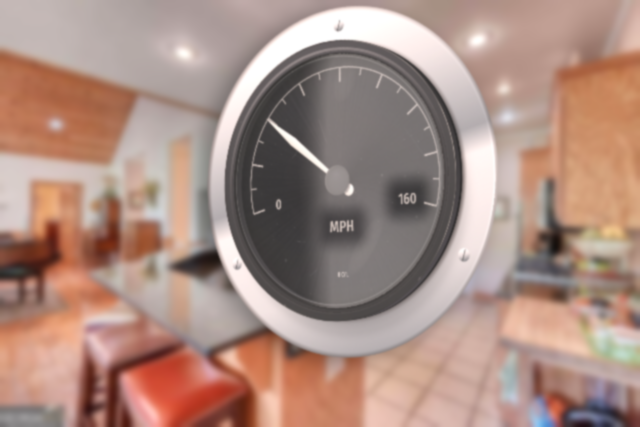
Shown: value=40 unit=mph
